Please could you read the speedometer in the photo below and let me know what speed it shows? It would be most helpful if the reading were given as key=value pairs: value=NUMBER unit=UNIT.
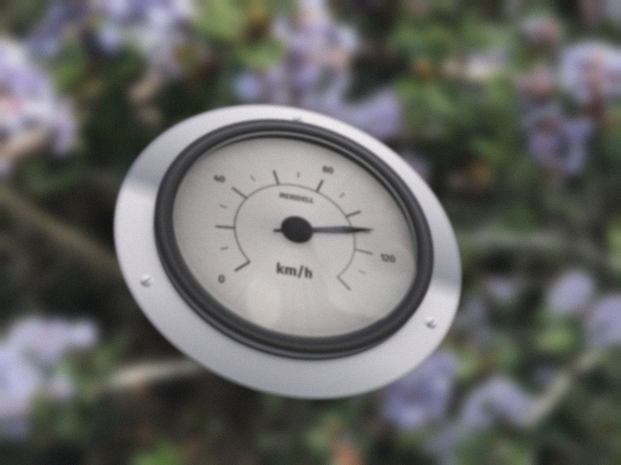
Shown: value=110 unit=km/h
